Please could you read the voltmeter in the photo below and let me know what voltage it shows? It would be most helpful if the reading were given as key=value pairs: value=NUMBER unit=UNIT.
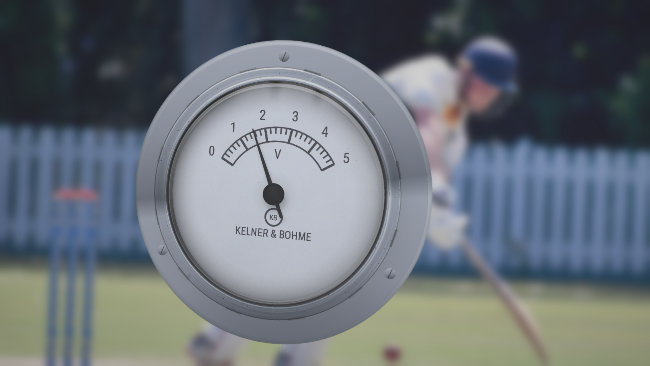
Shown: value=1.6 unit=V
